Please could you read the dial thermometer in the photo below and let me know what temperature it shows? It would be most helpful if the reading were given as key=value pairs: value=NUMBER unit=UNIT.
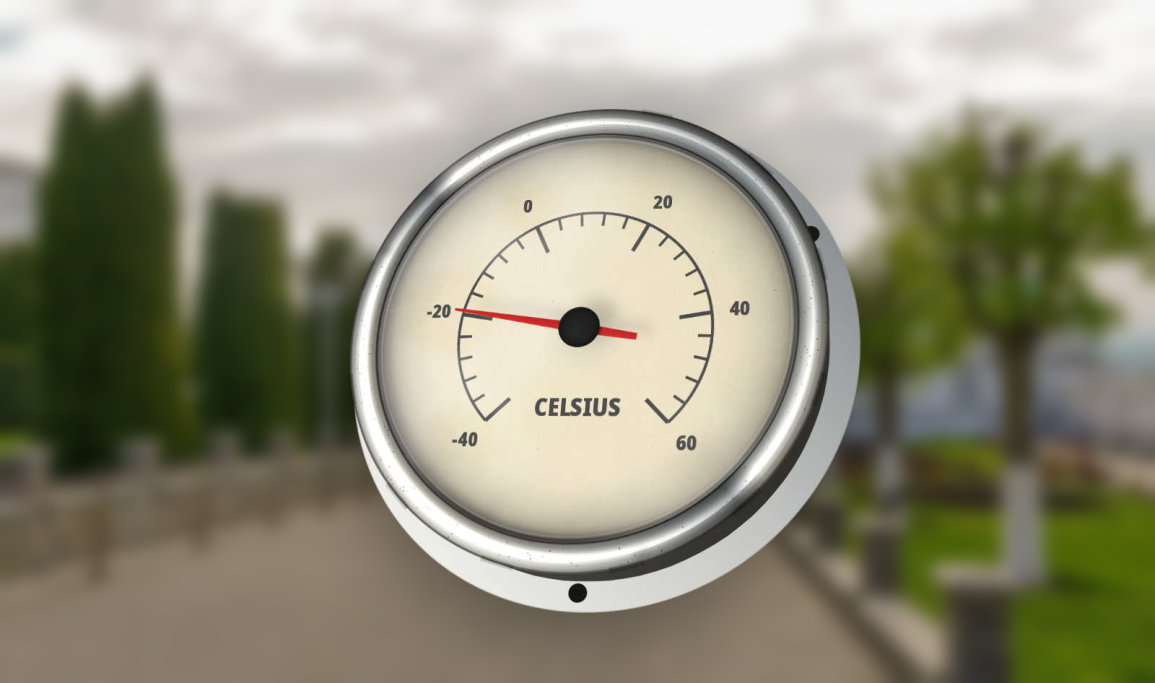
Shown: value=-20 unit=°C
